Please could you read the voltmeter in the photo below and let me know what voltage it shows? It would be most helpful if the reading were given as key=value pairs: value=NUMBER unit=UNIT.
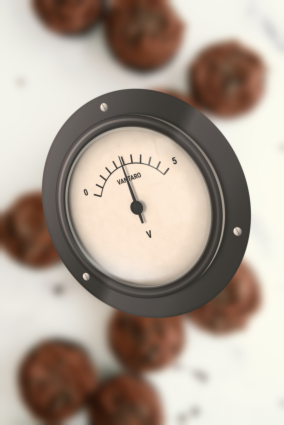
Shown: value=2.5 unit=V
